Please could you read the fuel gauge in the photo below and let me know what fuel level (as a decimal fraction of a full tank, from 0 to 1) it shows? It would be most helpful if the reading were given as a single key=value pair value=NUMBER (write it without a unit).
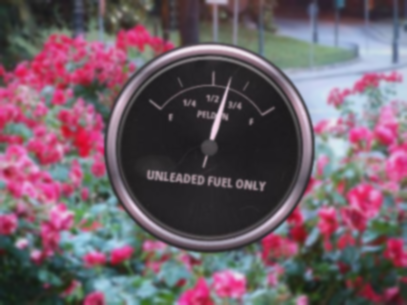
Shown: value=0.625
